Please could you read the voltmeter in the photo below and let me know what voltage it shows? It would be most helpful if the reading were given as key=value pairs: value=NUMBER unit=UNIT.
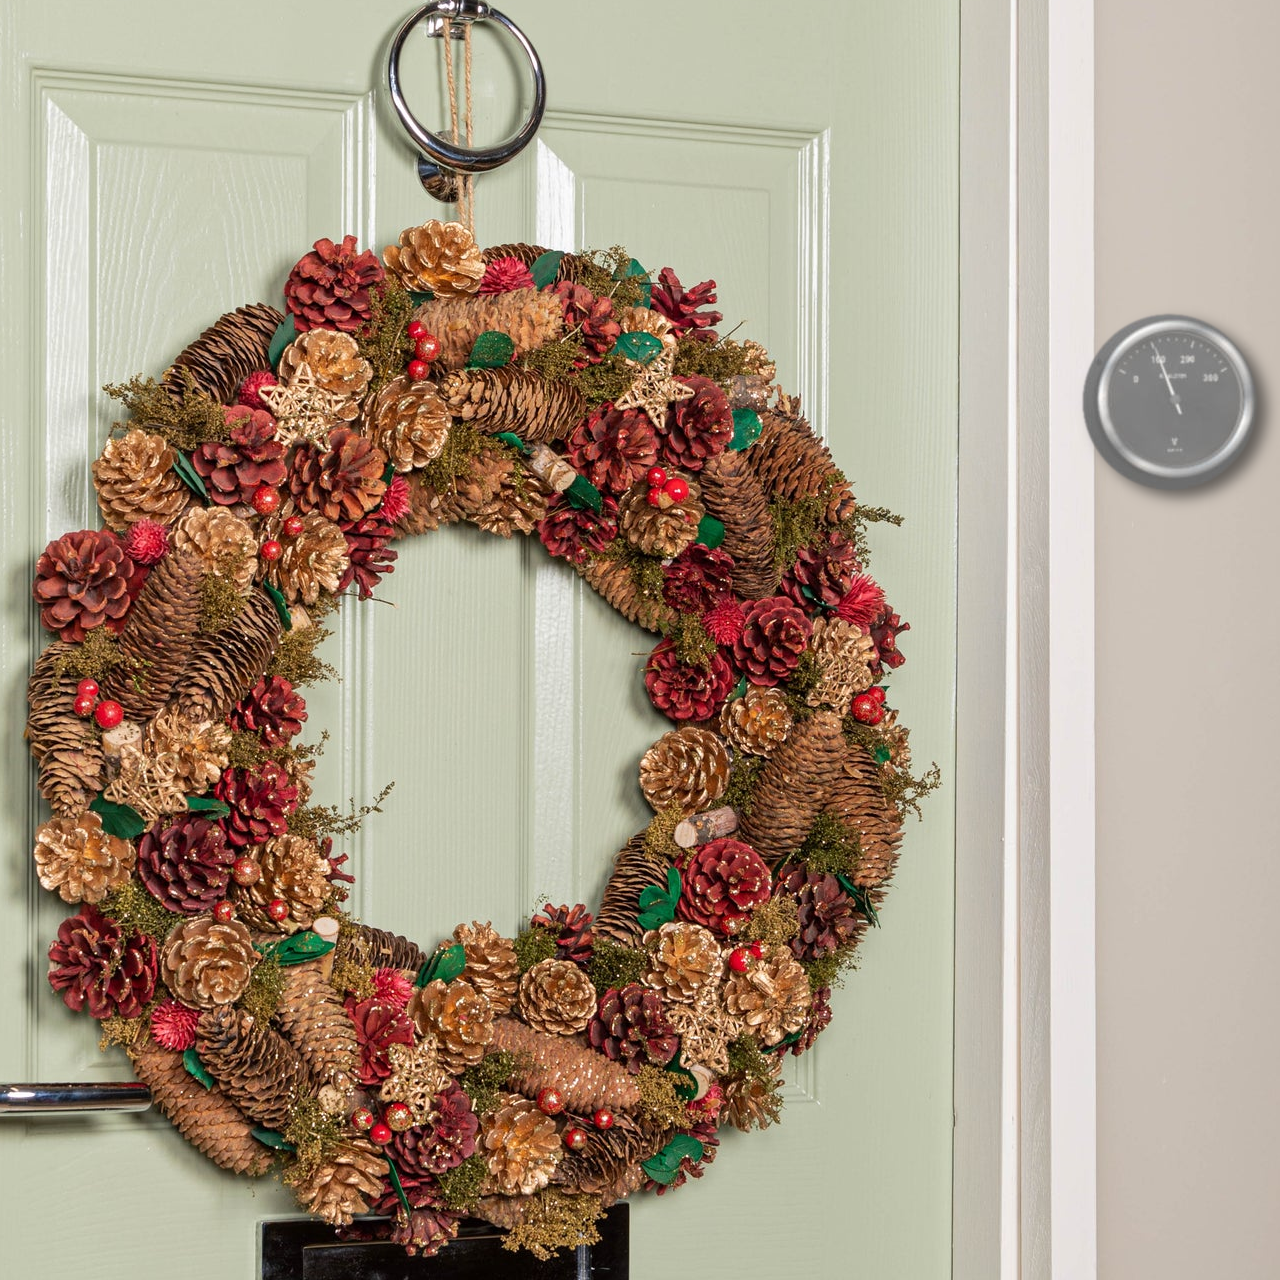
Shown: value=100 unit=V
